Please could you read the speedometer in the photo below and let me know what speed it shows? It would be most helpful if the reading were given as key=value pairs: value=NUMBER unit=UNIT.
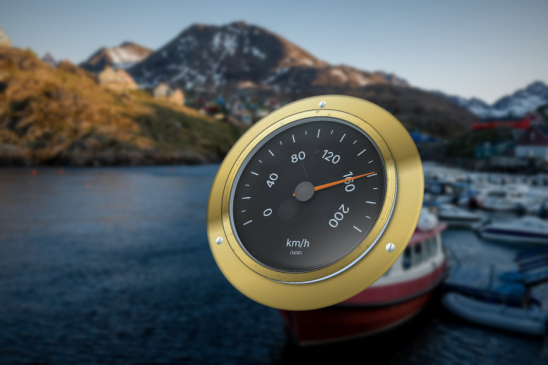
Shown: value=160 unit=km/h
